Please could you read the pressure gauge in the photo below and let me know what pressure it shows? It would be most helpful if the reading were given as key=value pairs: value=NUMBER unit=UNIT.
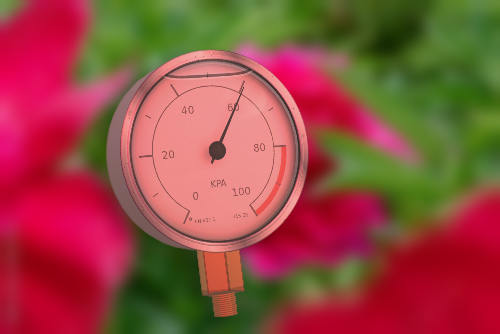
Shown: value=60 unit=kPa
